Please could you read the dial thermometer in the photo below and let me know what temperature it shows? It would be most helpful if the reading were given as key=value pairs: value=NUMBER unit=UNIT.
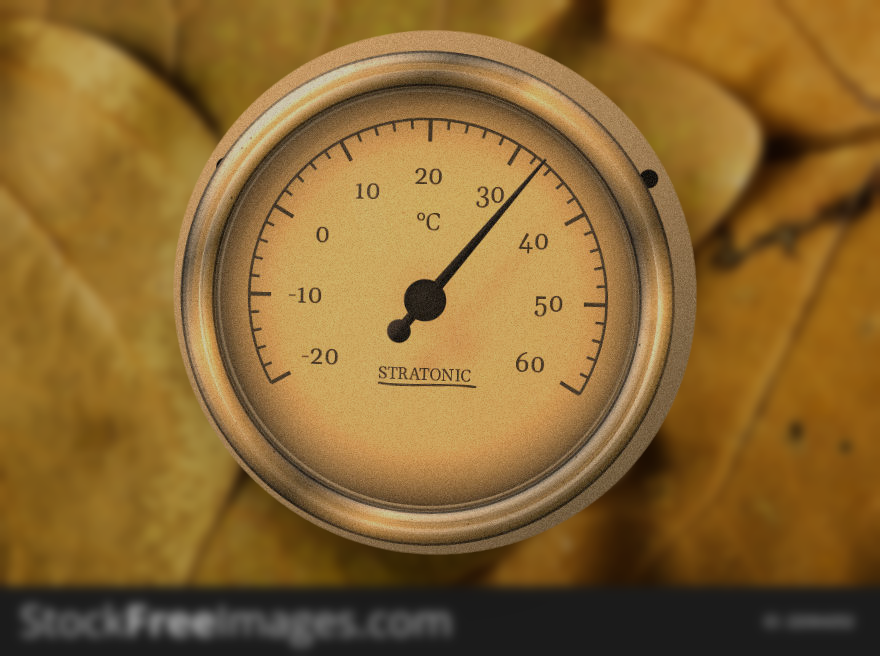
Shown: value=33 unit=°C
